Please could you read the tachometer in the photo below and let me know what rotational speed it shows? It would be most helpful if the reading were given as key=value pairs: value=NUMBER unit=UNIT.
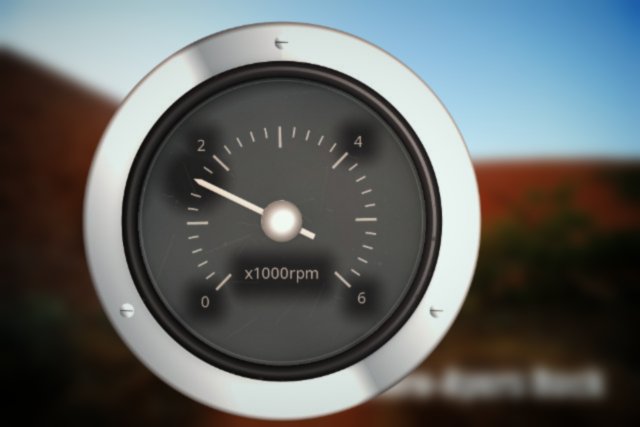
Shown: value=1600 unit=rpm
